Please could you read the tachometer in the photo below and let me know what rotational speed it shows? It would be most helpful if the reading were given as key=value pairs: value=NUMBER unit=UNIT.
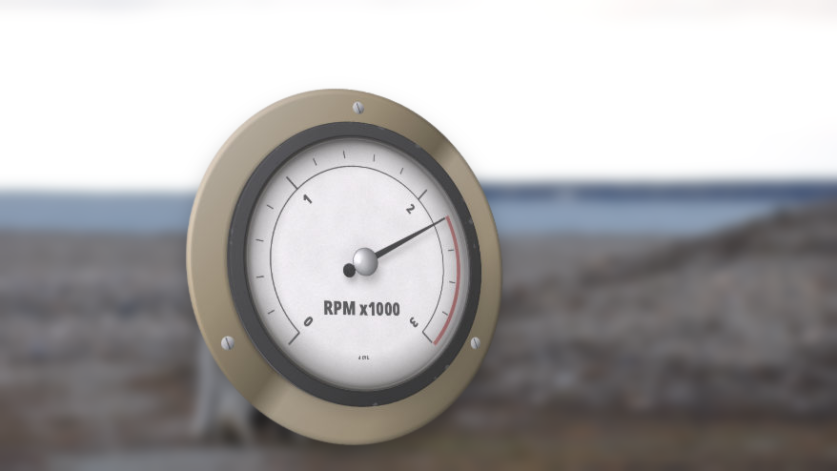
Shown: value=2200 unit=rpm
